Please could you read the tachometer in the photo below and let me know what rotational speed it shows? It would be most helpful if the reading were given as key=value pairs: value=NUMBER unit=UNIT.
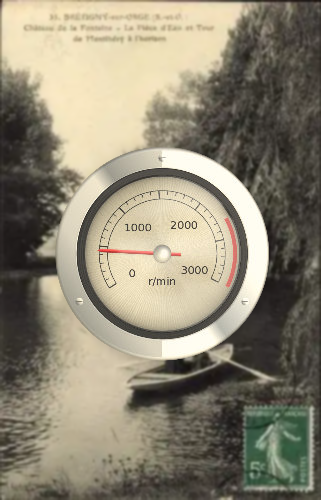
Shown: value=450 unit=rpm
